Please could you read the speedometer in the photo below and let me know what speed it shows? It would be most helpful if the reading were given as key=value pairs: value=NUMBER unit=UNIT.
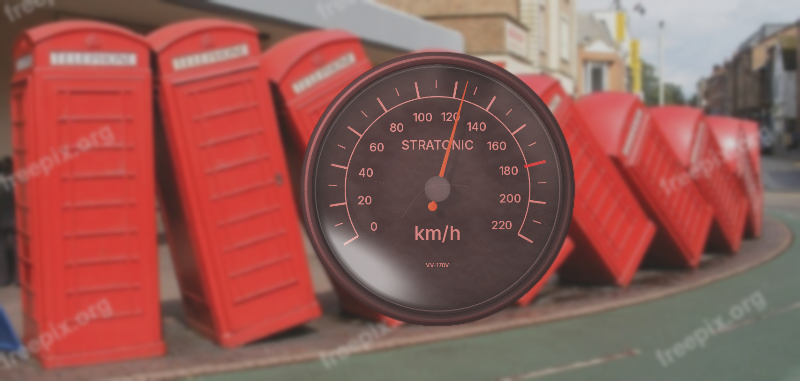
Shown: value=125 unit=km/h
